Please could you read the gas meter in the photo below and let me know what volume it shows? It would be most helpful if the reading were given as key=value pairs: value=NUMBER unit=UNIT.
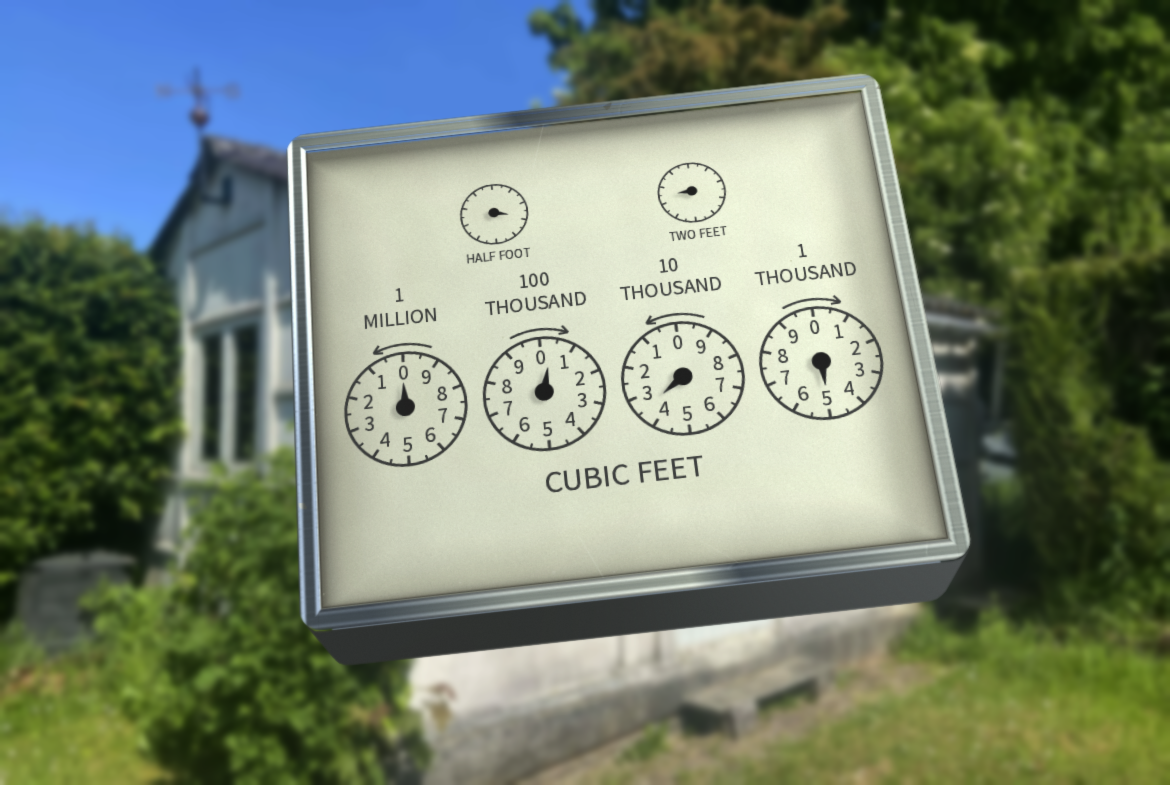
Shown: value=3500 unit=ft³
